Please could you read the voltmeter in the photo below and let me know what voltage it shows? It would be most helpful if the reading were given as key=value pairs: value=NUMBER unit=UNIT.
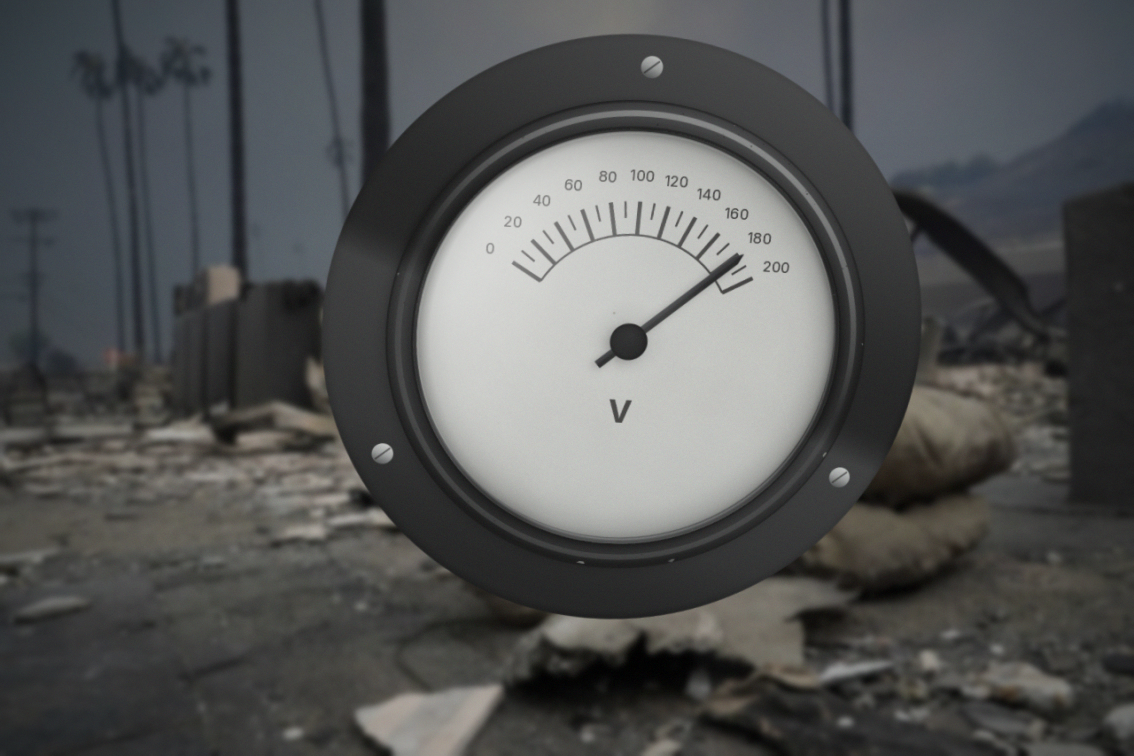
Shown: value=180 unit=V
